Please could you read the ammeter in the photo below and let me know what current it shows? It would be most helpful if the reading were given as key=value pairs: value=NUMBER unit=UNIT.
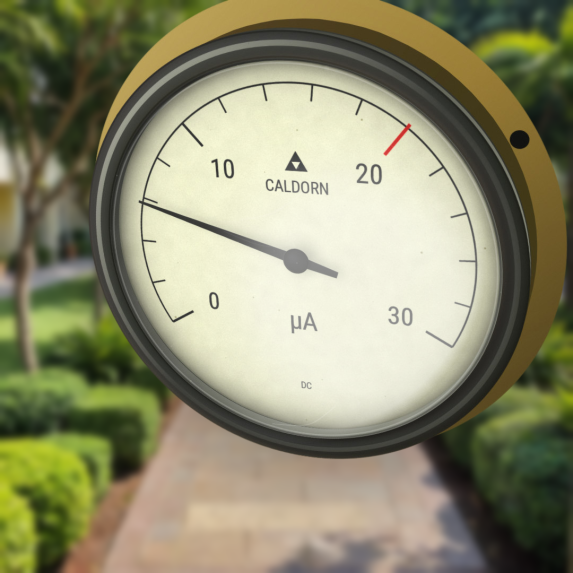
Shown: value=6 unit=µA
